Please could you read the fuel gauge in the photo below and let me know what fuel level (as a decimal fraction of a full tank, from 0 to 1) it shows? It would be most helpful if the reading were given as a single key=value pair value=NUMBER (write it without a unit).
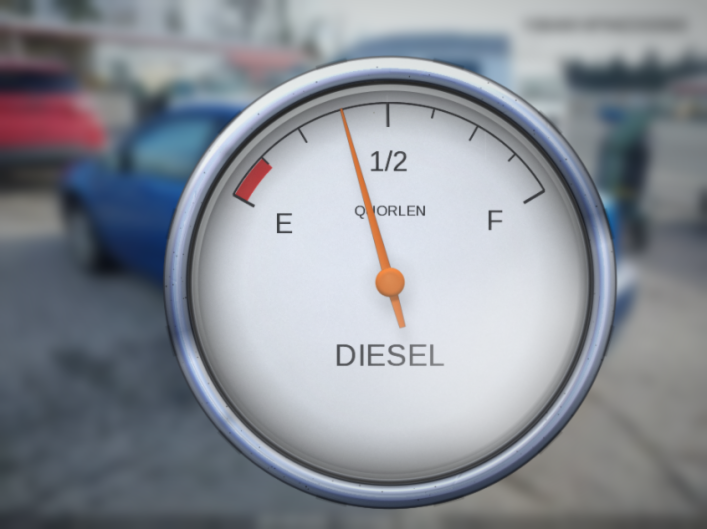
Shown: value=0.375
